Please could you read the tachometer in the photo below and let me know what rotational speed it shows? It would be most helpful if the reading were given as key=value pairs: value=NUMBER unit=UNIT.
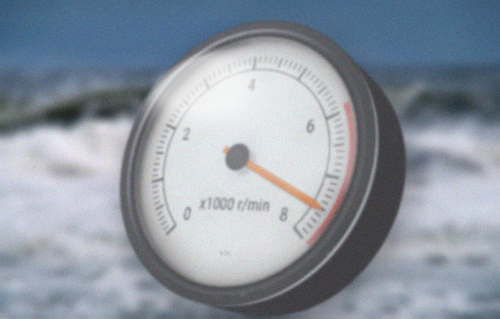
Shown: value=7500 unit=rpm
